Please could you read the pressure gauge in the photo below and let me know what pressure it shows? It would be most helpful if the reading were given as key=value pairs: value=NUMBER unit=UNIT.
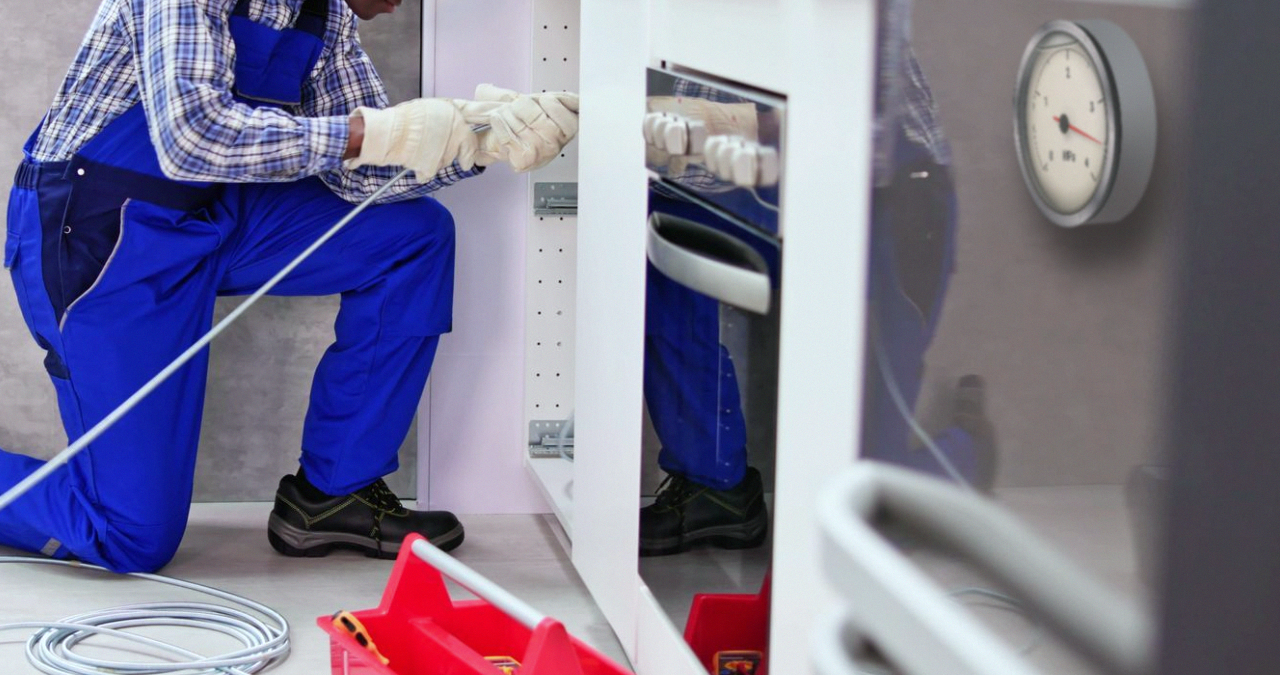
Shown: value=3.5 unit=MPa
